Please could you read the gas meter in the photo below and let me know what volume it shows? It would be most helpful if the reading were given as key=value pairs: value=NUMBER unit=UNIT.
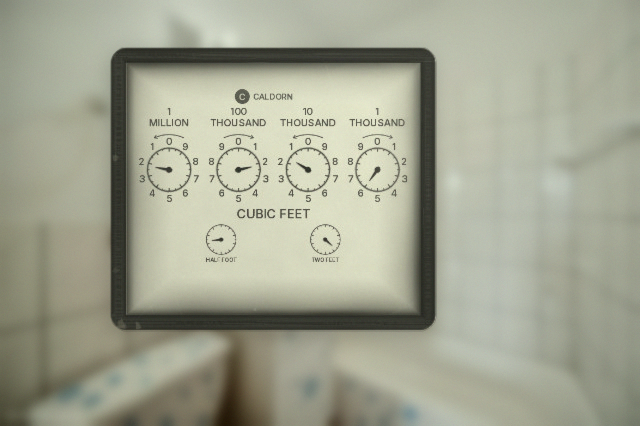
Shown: value=221600 unit=ft³
